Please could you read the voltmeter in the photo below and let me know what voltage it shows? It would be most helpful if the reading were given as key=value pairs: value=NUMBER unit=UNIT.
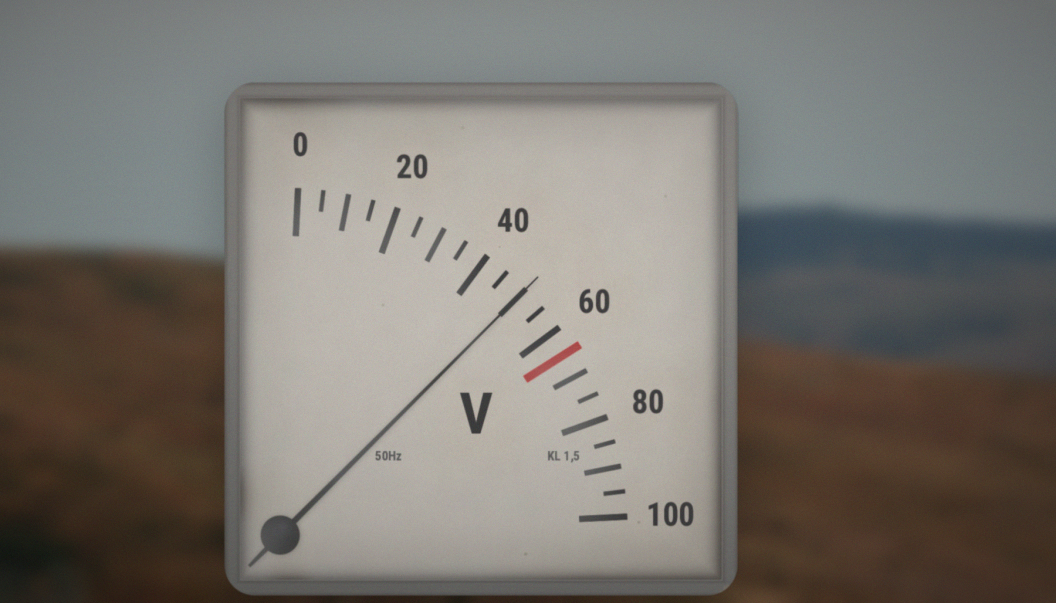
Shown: value=50 unit=V
